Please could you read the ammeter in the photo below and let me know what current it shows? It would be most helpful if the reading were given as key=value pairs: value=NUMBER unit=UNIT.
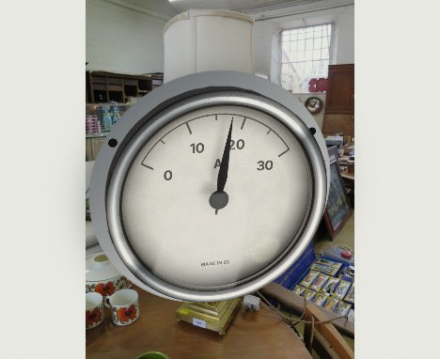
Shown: value=17.5 unit=A
